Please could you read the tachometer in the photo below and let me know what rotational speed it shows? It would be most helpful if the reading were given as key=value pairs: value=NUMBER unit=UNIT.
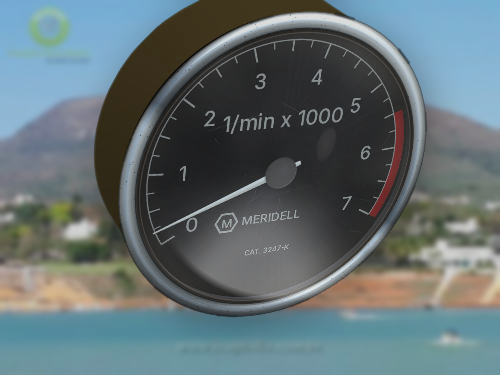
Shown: value=250 unit=rpm
